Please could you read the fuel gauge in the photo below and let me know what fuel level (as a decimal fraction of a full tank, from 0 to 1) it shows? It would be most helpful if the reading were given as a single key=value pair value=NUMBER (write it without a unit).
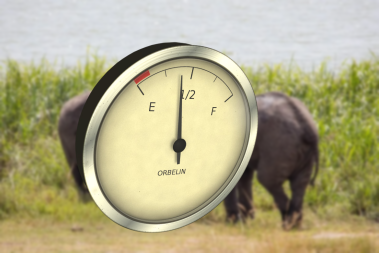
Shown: value=0.375
